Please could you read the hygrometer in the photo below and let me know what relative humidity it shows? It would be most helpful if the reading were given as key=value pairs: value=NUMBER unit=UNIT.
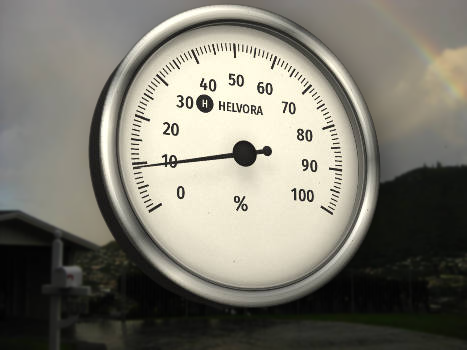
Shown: value=9 unit=%
